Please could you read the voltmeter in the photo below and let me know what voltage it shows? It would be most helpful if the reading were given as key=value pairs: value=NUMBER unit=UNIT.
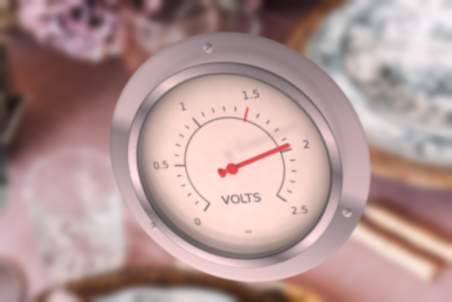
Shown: value=1.95 unit=V
